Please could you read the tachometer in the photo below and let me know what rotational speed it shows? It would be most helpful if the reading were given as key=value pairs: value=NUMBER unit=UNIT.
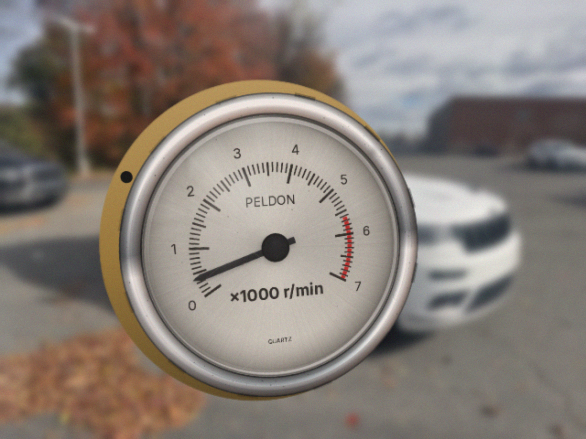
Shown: value=400 unit=rpm
